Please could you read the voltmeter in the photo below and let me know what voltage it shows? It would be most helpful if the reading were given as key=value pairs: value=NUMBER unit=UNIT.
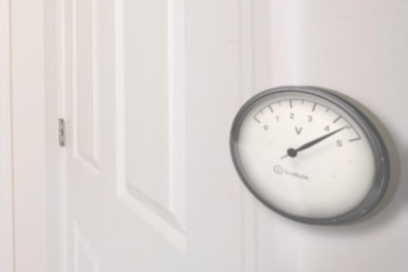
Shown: value=4.5 unit=V
